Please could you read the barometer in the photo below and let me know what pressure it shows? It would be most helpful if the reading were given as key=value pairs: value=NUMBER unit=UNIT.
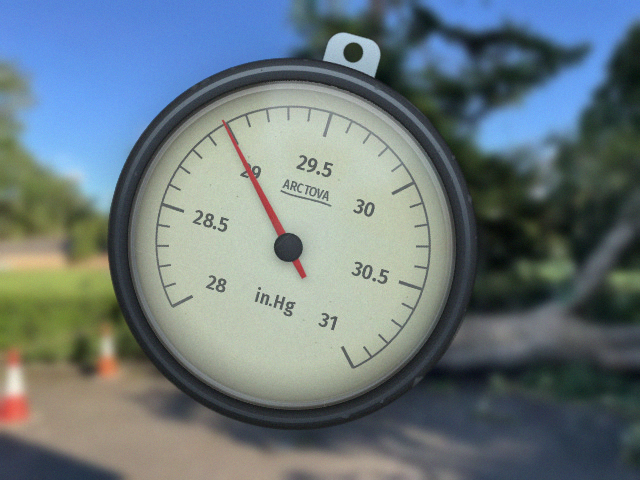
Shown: value=29 unit=inHg
